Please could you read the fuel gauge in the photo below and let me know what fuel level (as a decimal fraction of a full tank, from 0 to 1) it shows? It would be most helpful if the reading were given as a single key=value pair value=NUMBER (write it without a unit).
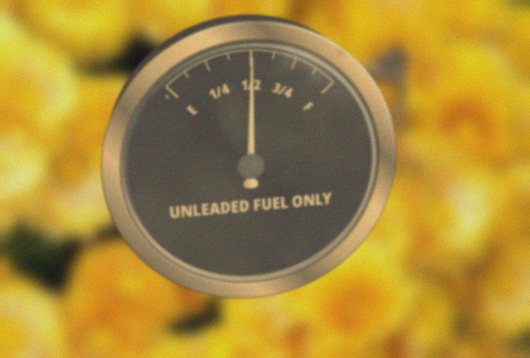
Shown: value=0.5
